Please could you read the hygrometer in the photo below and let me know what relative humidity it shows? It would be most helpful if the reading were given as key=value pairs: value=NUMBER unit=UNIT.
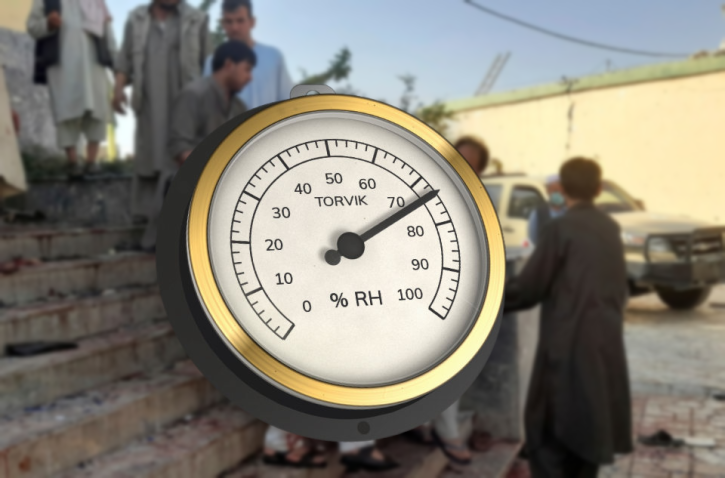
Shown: value=74 unit=%
